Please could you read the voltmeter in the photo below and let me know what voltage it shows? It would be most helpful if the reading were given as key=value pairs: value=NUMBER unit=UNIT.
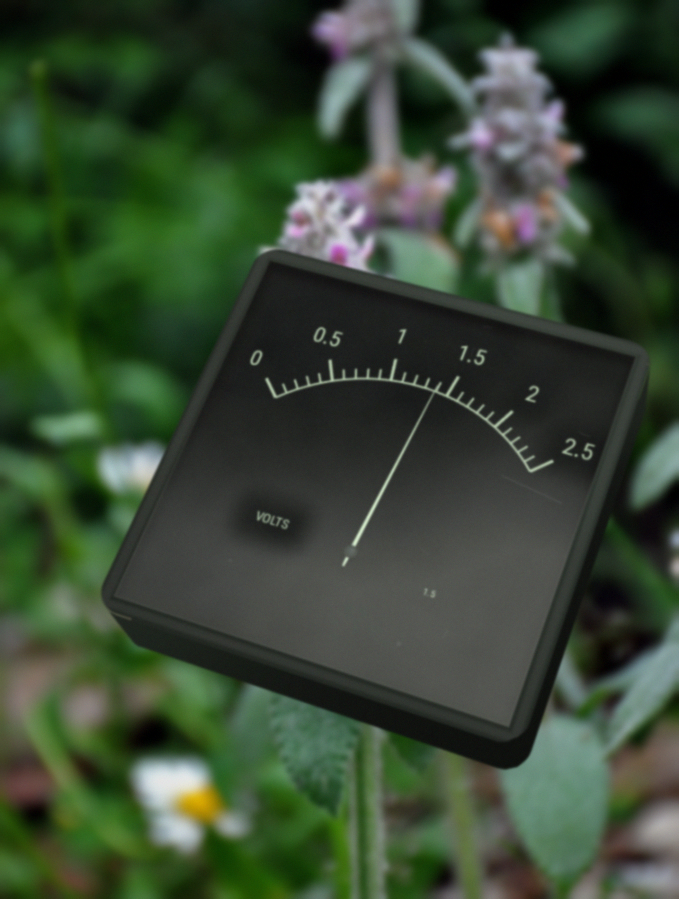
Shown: value=1.4 unit=V
